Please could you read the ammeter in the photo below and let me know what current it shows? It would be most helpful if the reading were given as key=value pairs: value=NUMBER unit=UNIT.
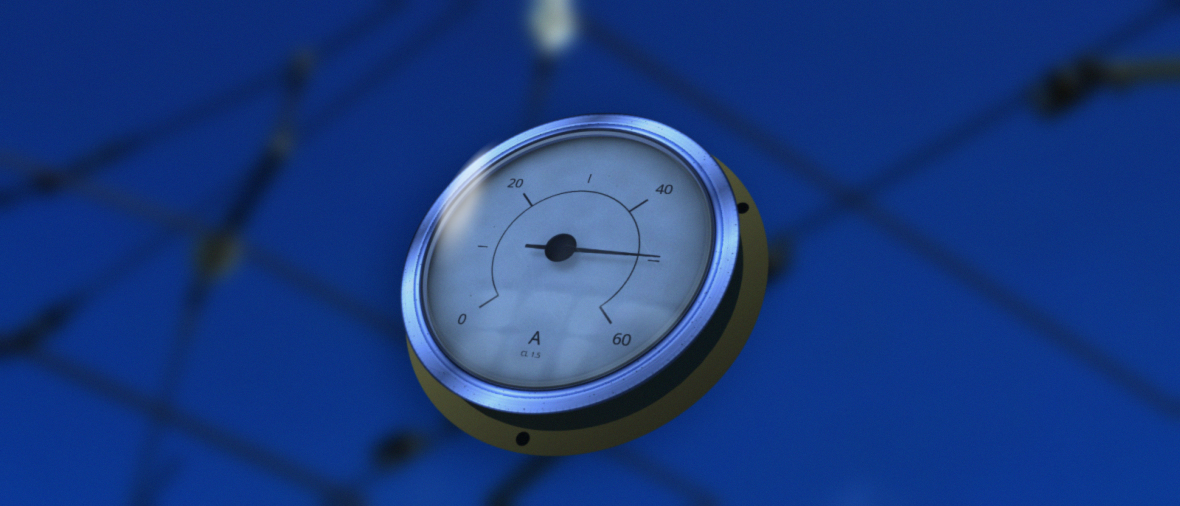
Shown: value=50 unit=A
